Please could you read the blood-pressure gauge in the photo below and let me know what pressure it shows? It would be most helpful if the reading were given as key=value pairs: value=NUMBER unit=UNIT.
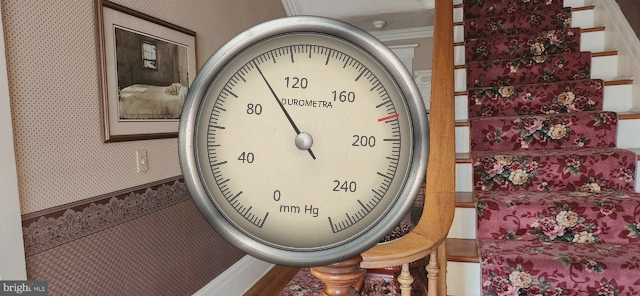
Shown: value=100 unit=mmHg
